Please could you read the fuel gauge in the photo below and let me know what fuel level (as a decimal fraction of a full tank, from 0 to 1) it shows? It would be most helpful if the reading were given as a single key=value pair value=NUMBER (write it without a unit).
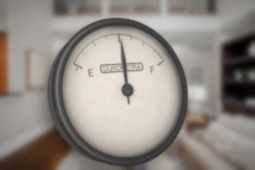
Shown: value=0.5
